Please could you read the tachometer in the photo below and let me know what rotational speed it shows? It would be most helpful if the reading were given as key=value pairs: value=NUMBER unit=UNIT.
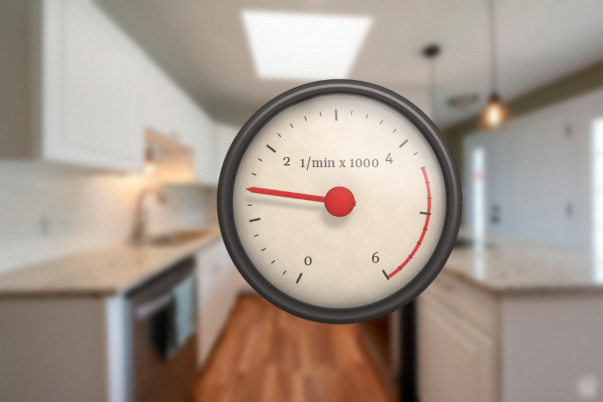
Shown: value=1400 unit=rpm
